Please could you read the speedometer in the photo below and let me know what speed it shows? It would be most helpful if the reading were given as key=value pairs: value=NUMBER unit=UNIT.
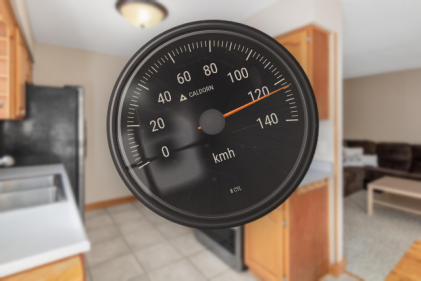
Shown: value=124 unit=km/h
